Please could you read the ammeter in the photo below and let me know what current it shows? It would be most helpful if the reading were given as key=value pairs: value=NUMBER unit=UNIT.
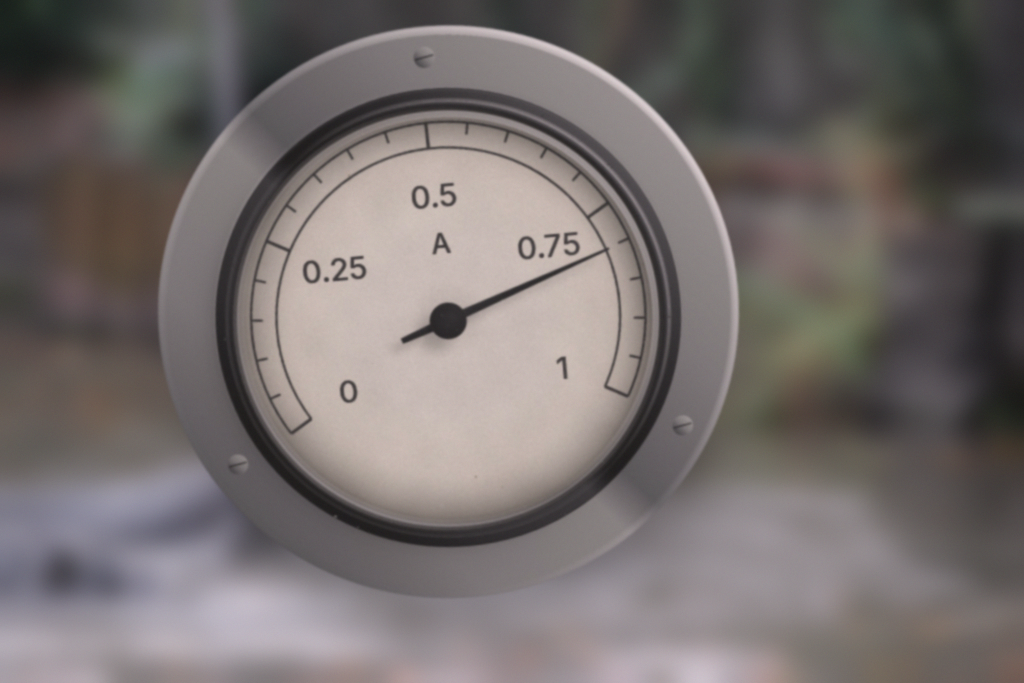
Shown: value=0.8 unit=A
